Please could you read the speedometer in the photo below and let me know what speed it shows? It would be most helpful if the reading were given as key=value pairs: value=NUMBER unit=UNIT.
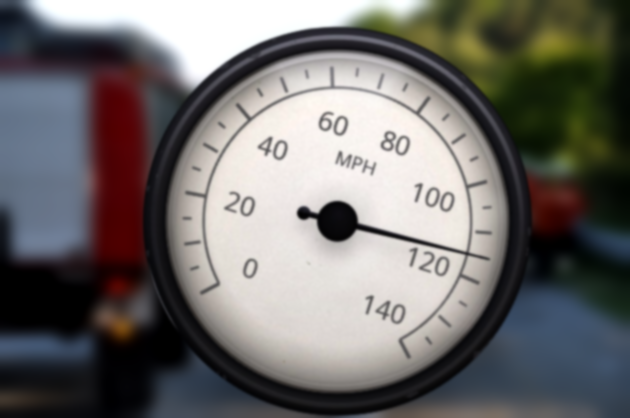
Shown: value=115 unit=mph
